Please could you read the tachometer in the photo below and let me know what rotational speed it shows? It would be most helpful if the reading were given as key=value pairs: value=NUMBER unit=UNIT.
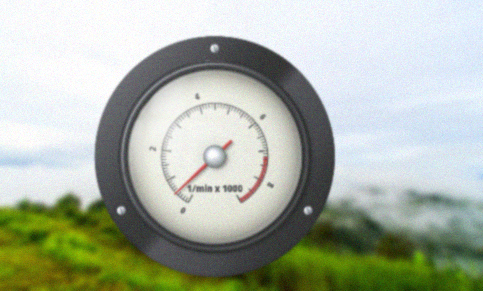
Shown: value=500 unit=rpm
